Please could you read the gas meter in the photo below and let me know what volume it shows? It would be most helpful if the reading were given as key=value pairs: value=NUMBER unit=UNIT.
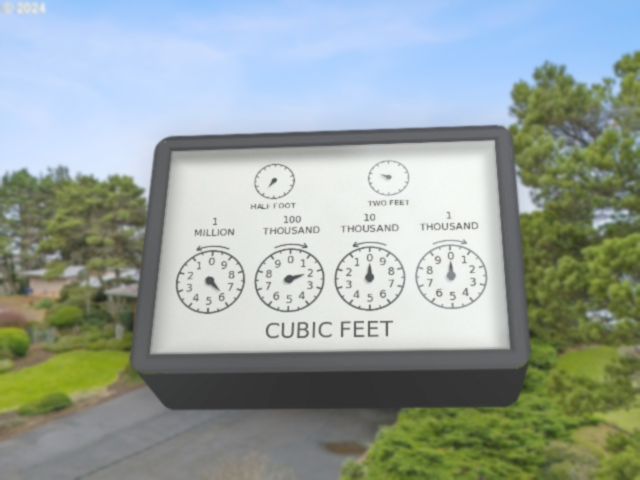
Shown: value=620000 unit=ft³
